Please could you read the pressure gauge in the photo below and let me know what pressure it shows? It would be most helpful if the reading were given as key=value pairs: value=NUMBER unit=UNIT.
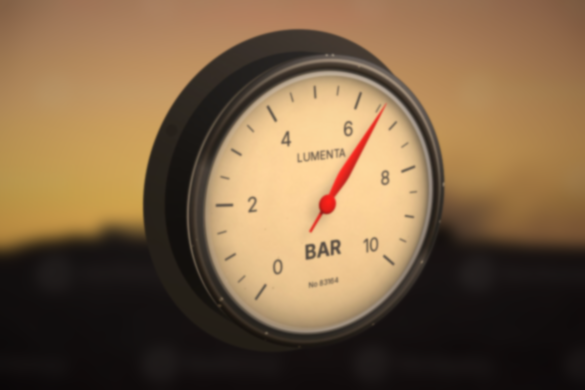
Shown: value=6.5 unit=bar
